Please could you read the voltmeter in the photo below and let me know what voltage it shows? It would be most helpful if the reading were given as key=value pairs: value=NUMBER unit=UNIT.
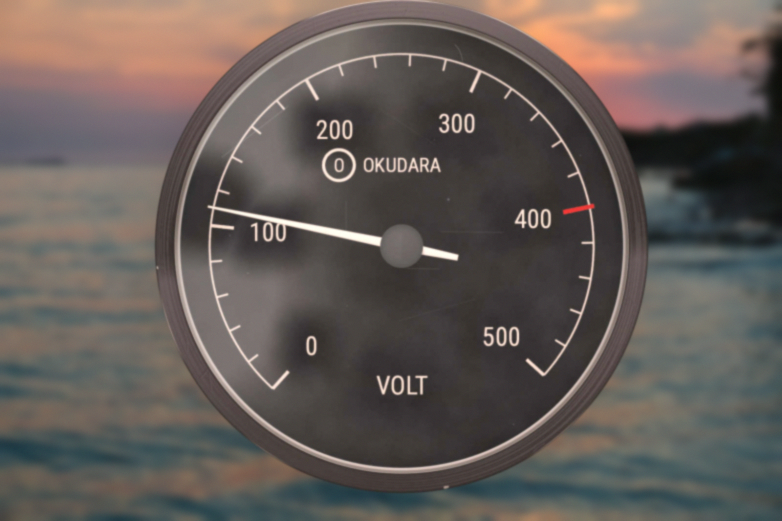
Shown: value=110 unit=V
